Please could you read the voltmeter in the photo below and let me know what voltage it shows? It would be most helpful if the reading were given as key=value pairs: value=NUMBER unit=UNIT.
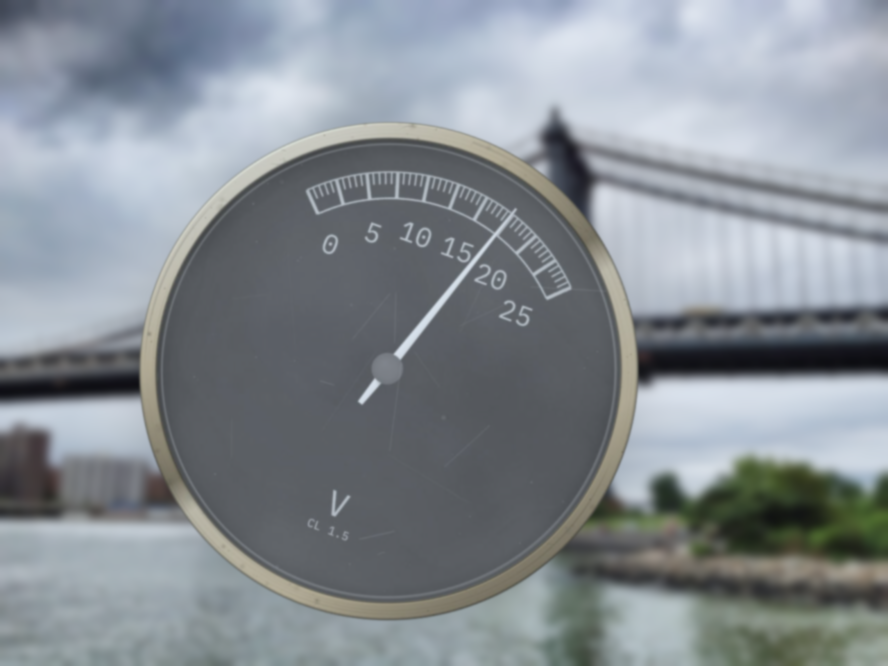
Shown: value=17.5 unit=V
